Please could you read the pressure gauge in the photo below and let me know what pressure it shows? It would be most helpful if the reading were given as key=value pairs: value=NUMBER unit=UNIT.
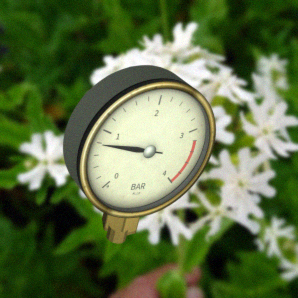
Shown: value=0.8 unit=bar
